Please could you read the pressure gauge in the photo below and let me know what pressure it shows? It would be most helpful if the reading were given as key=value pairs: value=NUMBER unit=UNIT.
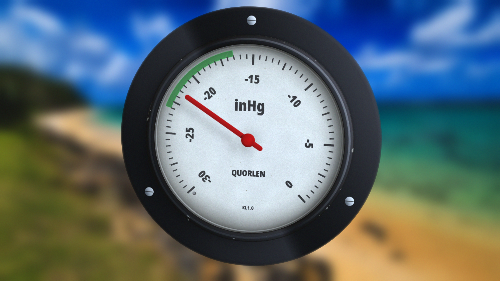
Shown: value=-21.5 unit=inHg
